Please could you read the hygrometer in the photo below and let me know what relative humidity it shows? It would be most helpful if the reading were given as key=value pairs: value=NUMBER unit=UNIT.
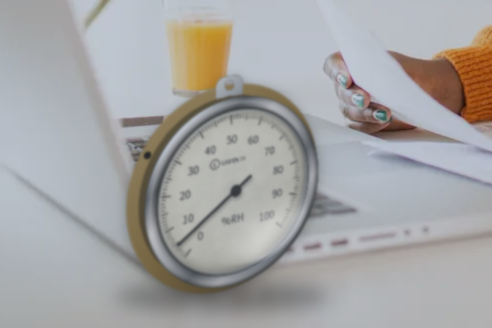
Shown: value=5 unit=%
